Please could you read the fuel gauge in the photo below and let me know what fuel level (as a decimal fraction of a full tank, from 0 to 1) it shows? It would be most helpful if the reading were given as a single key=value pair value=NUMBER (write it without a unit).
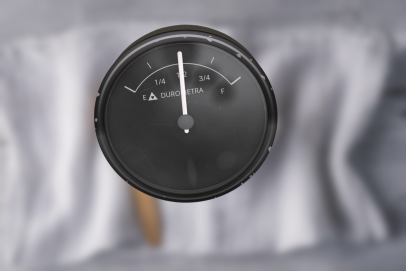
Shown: value=0.5
